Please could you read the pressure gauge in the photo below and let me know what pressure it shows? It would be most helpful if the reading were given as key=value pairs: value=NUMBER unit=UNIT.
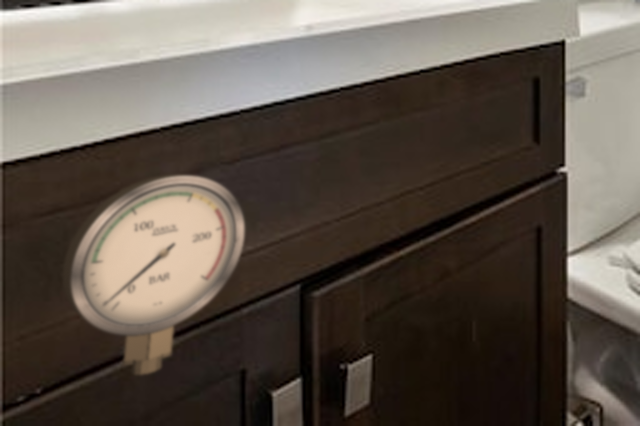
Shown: value=10 unit=bar
